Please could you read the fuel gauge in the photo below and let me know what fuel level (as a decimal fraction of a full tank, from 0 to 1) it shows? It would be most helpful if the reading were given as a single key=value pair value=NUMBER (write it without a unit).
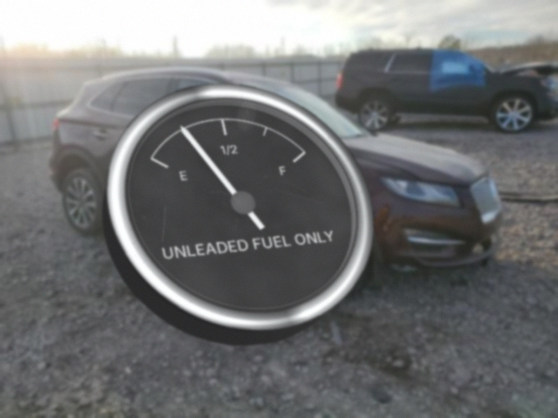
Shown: value=0.25
